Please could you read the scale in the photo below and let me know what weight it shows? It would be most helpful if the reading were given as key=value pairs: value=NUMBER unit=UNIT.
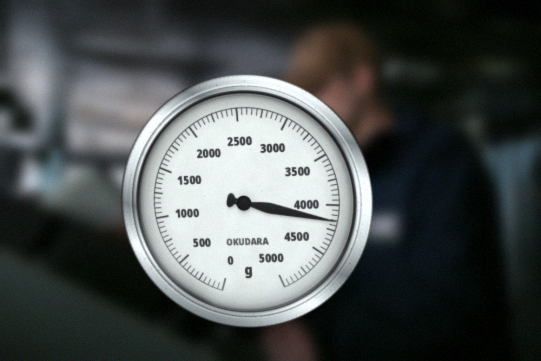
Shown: value=4150 unit=g
